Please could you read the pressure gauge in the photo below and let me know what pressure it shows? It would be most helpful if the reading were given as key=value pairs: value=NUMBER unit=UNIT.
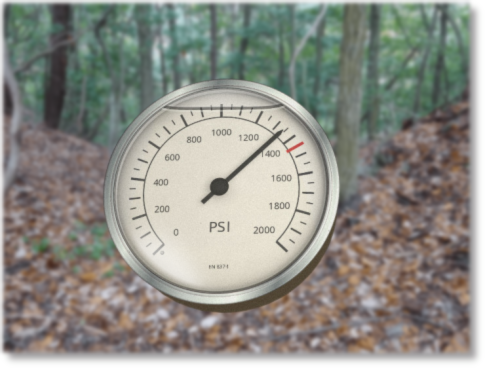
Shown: value=1350 unit=psi
